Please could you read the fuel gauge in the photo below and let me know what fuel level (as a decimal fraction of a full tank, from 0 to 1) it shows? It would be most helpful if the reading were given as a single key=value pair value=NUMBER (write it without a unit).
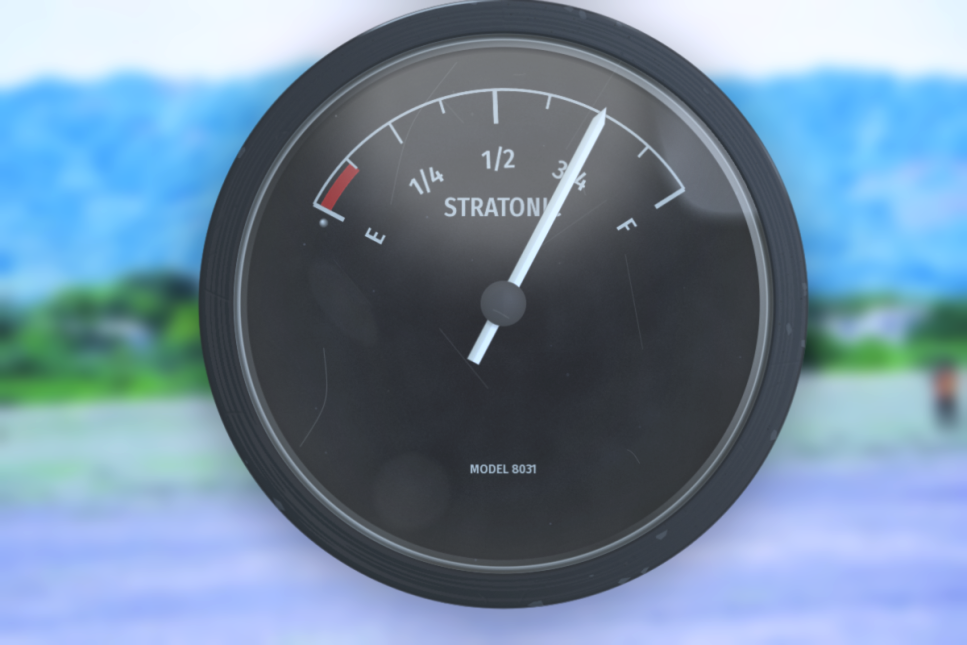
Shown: value=0.75
